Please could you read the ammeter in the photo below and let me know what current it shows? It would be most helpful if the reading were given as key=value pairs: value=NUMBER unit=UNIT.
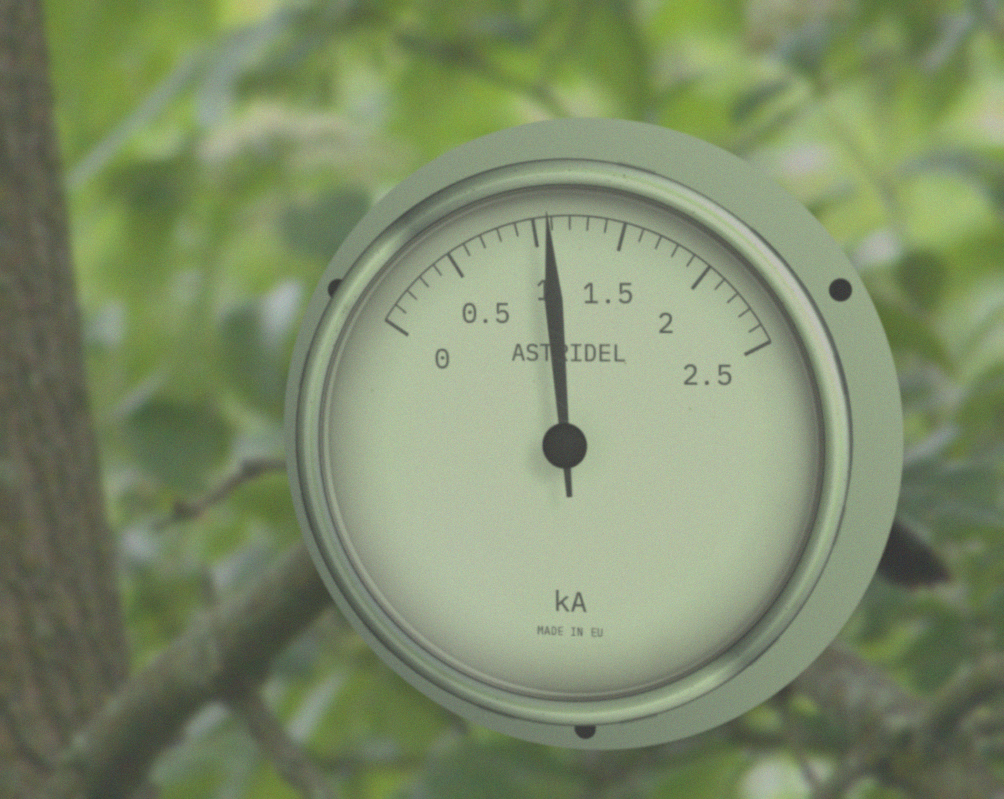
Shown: value=1.1 unit=kA
